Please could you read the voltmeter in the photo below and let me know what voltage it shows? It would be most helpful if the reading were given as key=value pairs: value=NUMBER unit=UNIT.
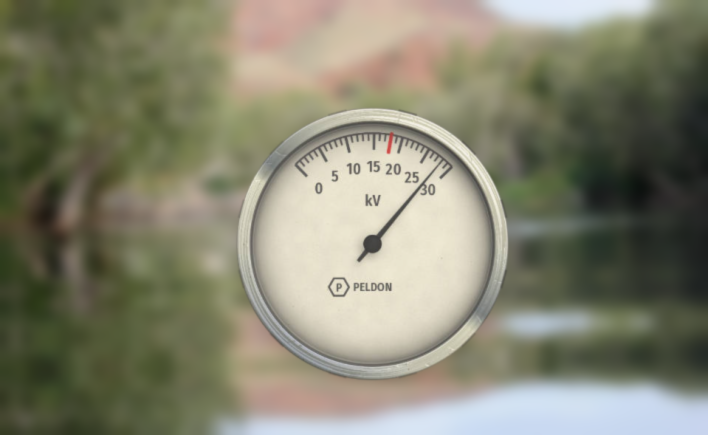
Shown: value=28 unit=kV
